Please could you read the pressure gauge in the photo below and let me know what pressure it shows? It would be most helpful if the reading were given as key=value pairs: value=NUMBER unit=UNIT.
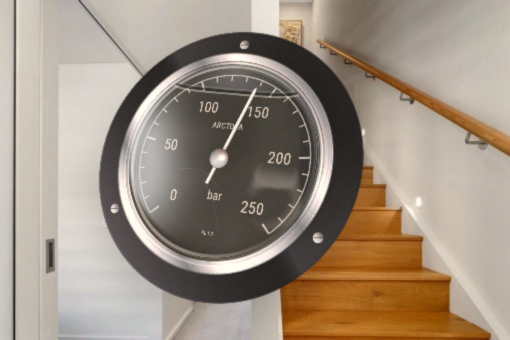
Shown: value=140 unit=bar
